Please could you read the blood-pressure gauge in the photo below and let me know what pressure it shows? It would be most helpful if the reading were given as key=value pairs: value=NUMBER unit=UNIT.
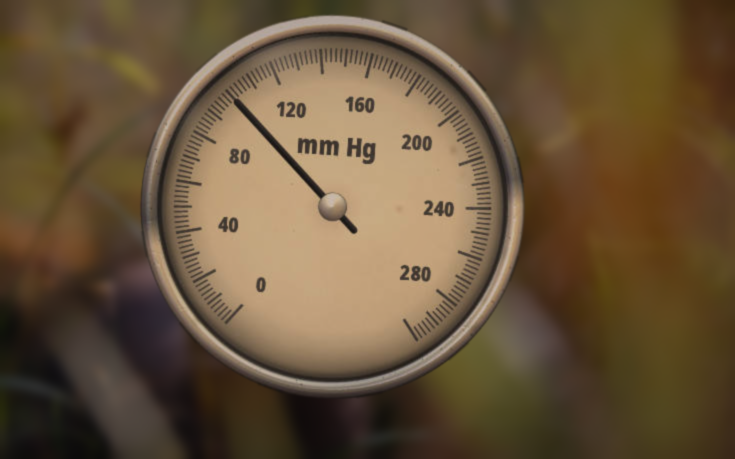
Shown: value=100 unit=mmHg
